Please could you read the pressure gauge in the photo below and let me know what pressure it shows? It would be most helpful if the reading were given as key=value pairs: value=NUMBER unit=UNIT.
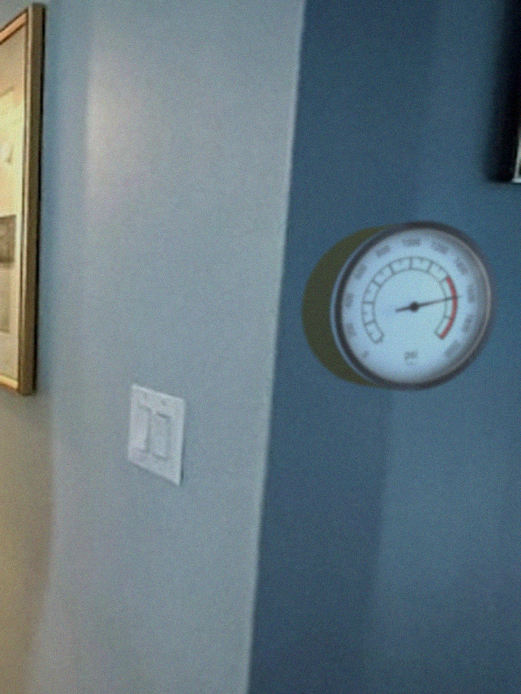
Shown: value=1600 unit=psi
